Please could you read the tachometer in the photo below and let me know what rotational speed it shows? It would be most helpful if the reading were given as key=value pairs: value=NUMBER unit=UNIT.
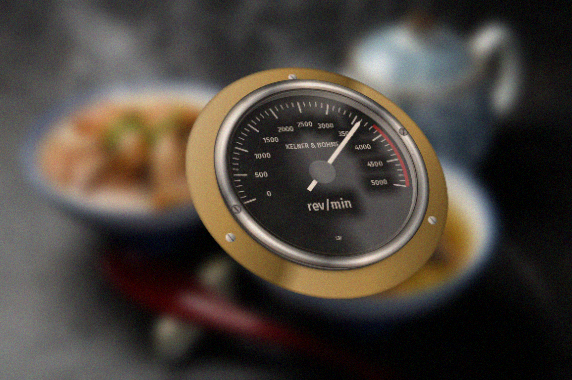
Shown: value=3600 unit=rpm
